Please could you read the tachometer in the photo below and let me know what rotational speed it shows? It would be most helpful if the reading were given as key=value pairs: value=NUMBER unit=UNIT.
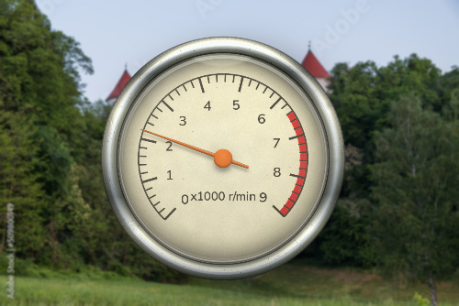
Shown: value=2200 unit=rpm
